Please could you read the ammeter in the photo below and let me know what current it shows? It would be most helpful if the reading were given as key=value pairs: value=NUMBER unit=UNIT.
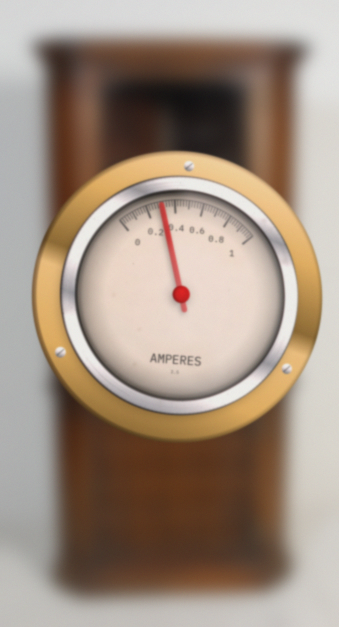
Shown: value=0.3 unit=A
